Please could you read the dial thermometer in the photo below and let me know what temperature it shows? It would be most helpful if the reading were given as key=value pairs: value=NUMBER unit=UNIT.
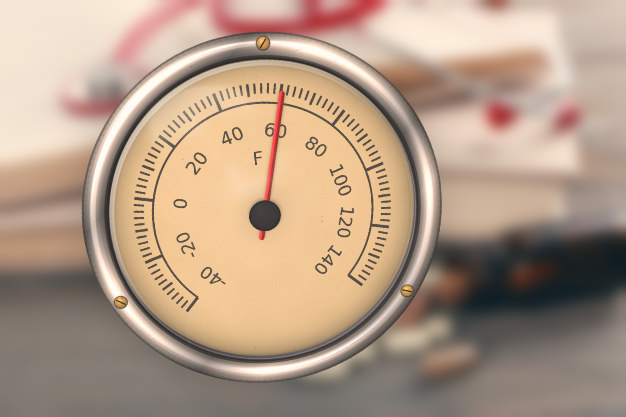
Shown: value=60 unit=°F
